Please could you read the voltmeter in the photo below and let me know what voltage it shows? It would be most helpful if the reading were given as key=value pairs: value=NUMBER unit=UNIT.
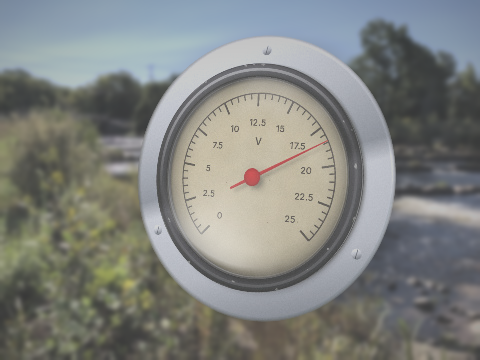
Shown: value=18.5 unit=V
